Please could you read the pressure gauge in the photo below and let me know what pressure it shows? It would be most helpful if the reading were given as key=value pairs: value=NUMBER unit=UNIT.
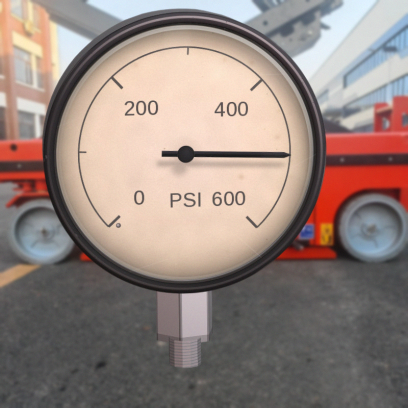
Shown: value=500 unit=psi
